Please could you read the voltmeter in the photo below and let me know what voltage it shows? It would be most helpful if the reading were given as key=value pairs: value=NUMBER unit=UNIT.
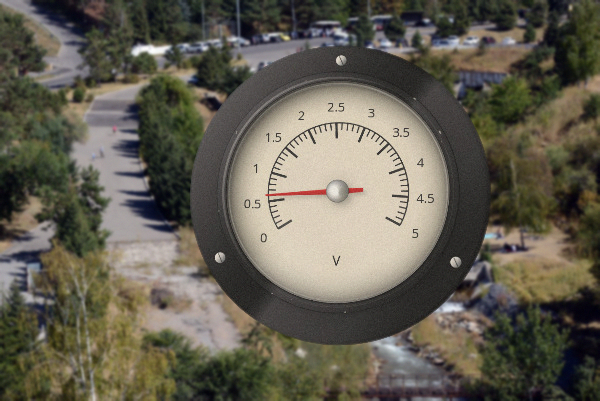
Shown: value=0.6 unit=V
